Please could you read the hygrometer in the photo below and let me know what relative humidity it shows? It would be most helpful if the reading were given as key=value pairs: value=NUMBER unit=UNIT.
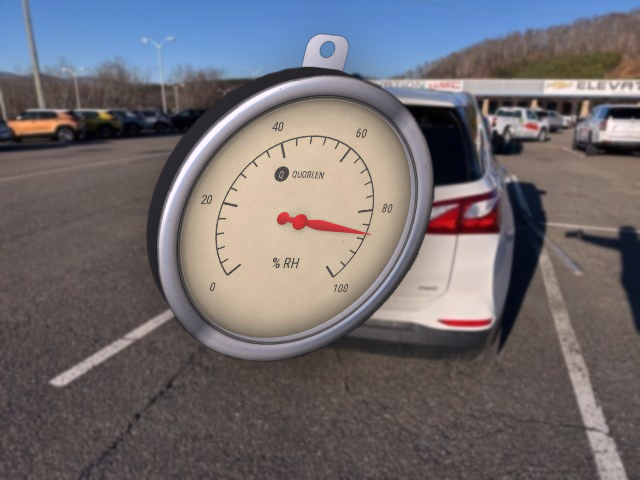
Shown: value=86 unit=%
